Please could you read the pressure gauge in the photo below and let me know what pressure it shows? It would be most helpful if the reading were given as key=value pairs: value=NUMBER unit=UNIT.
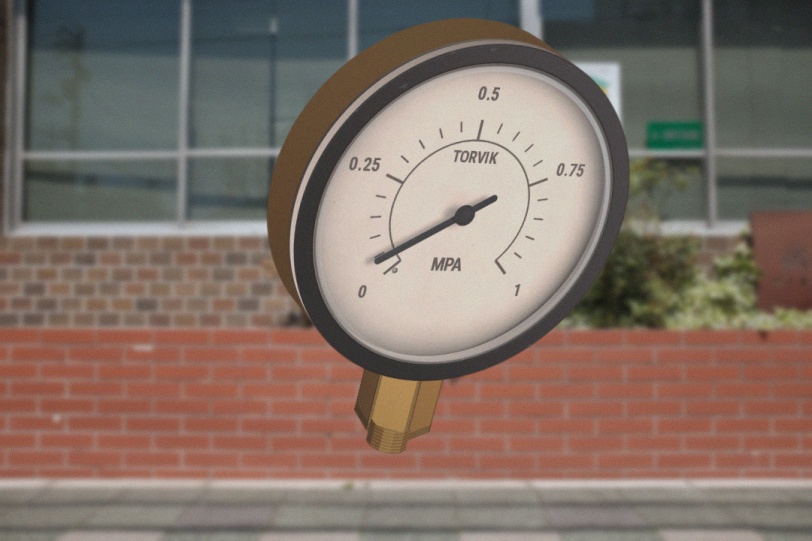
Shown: value=0.05 unit=MPa
